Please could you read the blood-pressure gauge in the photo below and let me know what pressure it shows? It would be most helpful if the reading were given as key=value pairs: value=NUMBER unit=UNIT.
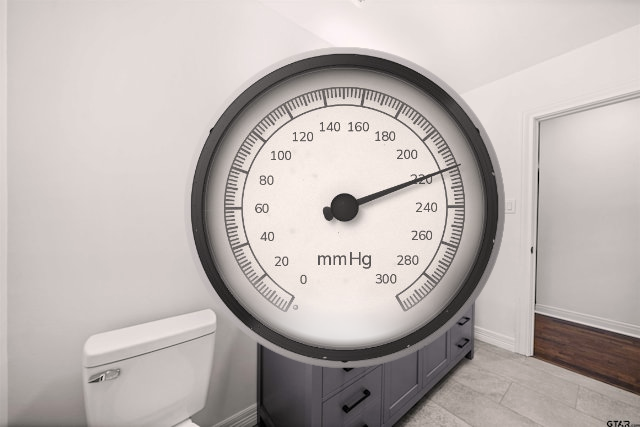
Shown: value=220 unit=mmHg
